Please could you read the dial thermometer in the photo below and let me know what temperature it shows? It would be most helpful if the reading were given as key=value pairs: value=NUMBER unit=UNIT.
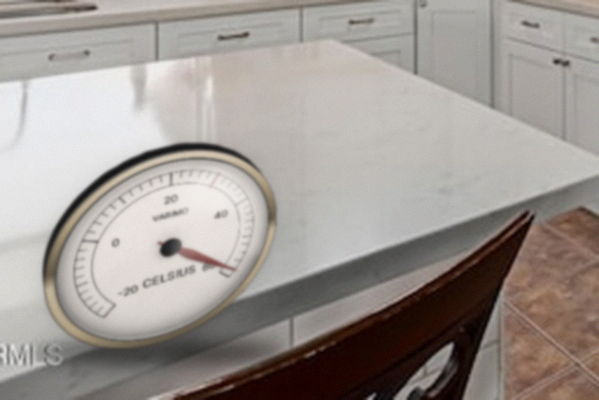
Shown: value=58 unit=°C
